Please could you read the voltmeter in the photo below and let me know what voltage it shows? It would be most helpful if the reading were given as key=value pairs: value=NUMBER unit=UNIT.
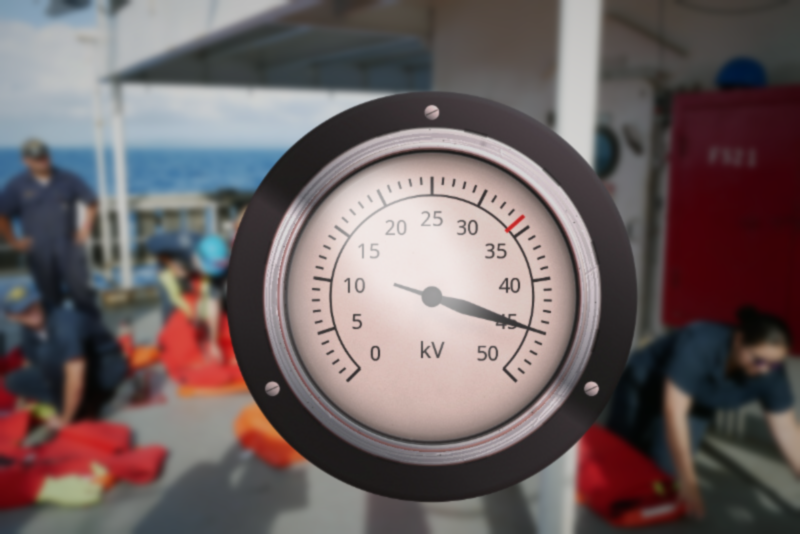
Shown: value=45 unit=kV
